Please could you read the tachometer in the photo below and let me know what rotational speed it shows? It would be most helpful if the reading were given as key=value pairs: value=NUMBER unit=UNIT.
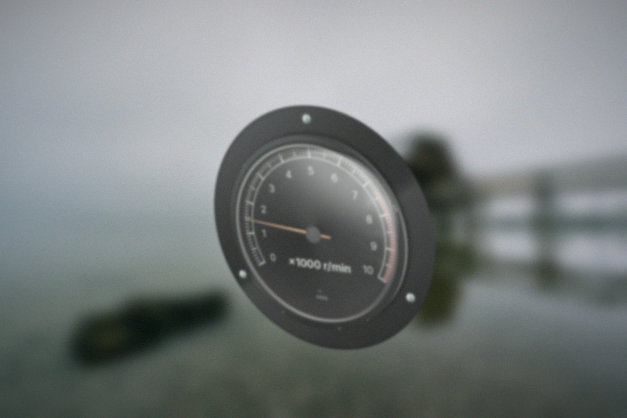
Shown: value=1500 unit=rpm
